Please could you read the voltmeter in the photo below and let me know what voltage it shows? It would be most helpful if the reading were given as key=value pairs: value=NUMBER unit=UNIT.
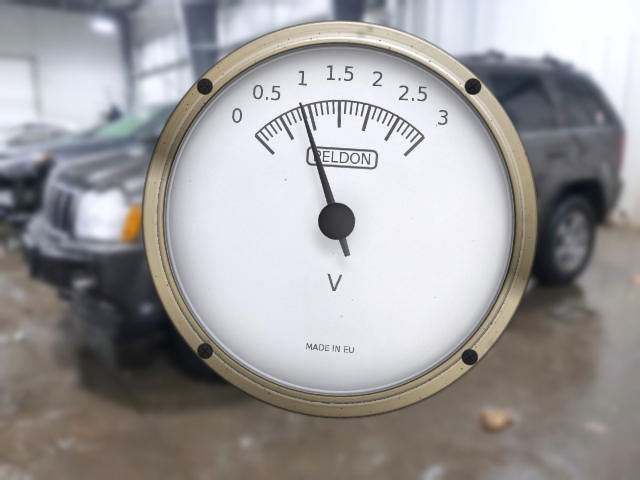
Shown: value=0.9 unit=V
